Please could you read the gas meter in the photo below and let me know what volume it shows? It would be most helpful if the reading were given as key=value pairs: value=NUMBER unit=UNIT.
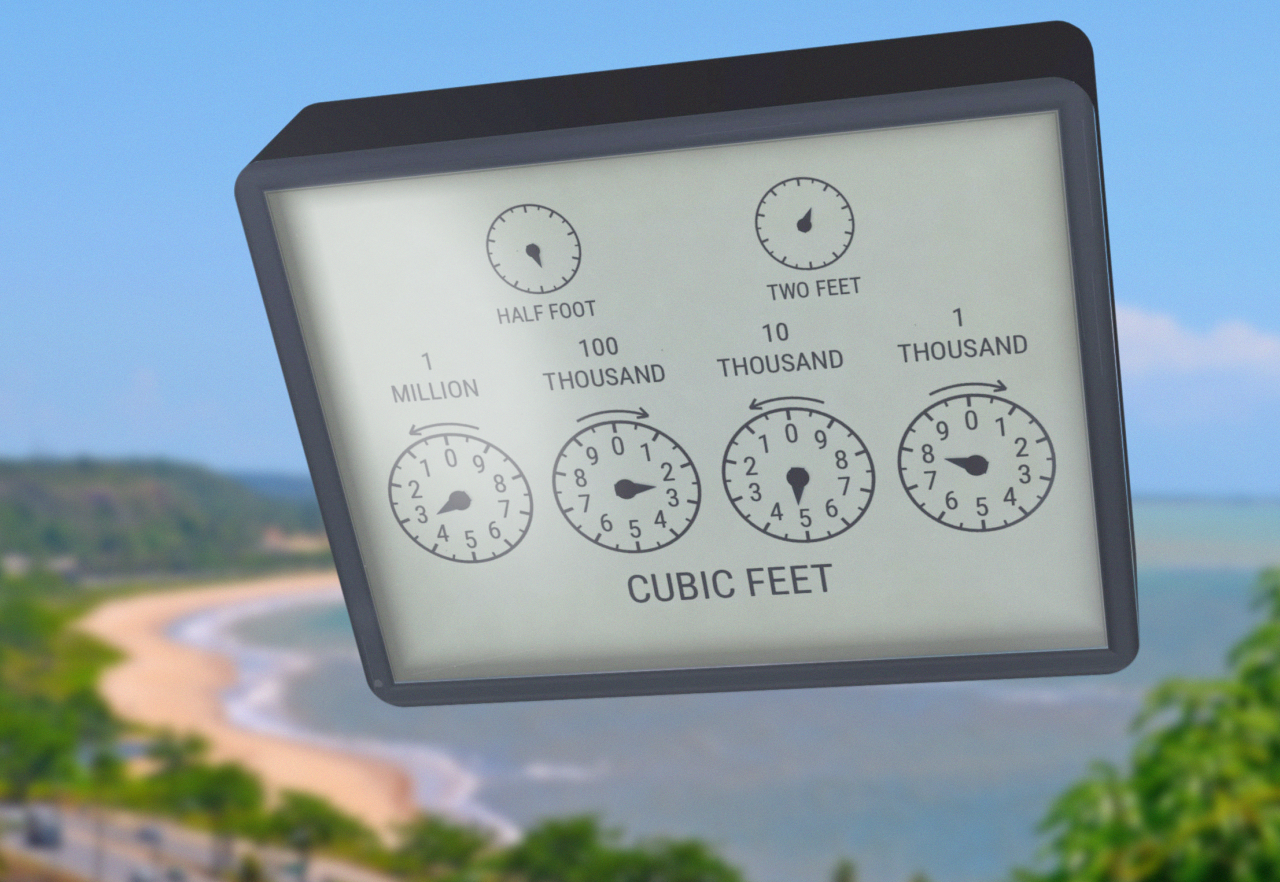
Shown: value=324800 unit=ft³
